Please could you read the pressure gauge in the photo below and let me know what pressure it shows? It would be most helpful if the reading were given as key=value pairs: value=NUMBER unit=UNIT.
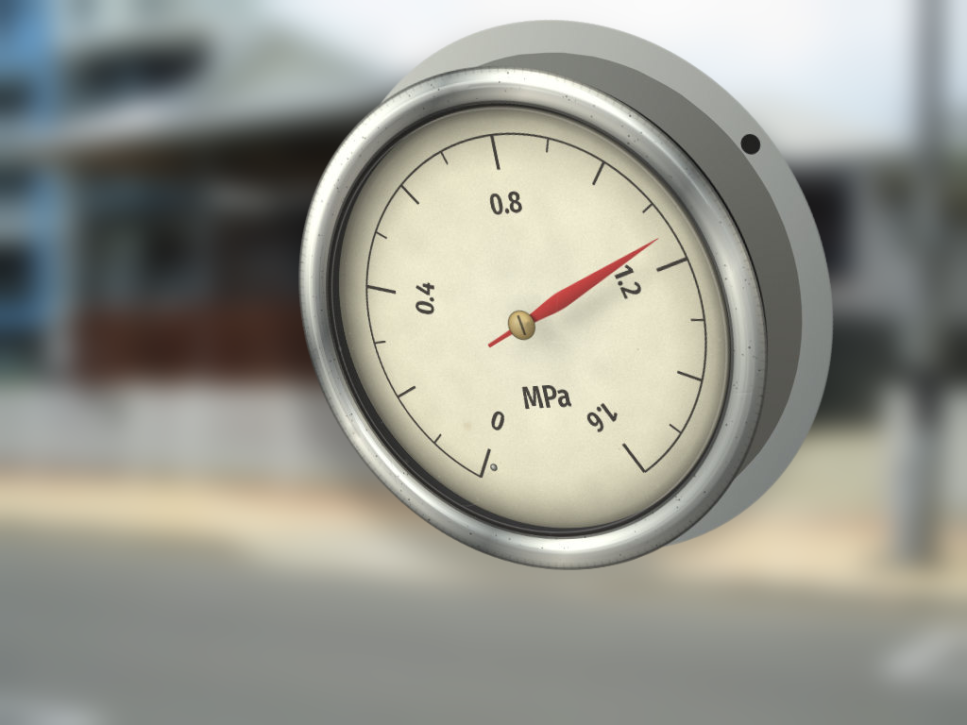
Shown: value=1.15 unit=MPa
